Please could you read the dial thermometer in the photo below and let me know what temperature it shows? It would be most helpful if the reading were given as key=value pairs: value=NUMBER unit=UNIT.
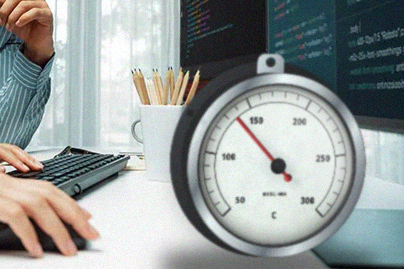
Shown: value=135 unit=°C
